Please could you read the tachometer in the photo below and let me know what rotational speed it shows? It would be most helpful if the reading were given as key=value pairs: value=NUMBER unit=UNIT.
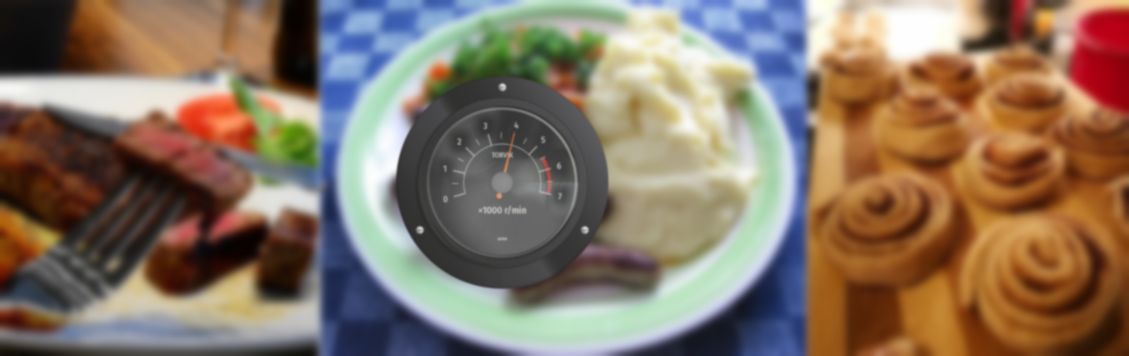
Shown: value=4000 unit=rpm
